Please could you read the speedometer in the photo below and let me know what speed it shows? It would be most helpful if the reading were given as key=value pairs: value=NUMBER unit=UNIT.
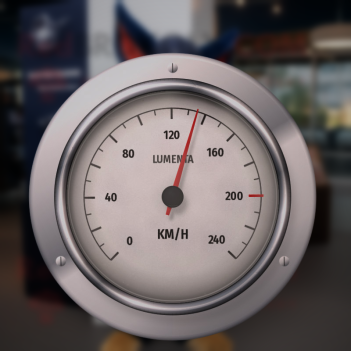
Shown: value=135 unit=km/h
